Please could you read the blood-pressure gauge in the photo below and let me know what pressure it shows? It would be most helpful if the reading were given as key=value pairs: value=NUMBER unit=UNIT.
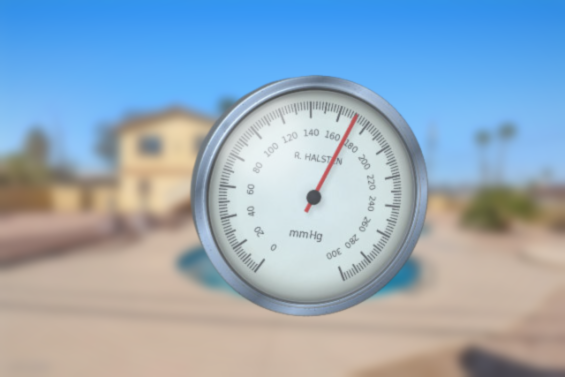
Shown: value=170 unit=mmHg
